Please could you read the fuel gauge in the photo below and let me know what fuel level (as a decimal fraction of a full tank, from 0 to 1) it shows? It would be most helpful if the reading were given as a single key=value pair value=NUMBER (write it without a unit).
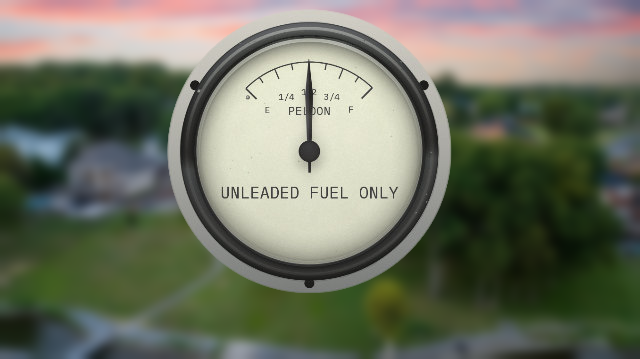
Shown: value=0.5
